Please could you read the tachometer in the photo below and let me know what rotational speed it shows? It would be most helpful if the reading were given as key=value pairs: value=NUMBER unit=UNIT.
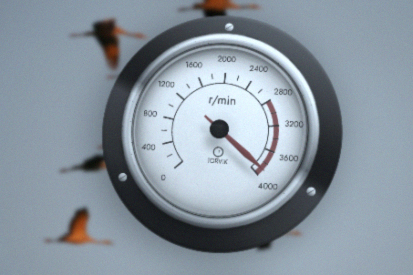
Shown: value=3900 unit=rpm
